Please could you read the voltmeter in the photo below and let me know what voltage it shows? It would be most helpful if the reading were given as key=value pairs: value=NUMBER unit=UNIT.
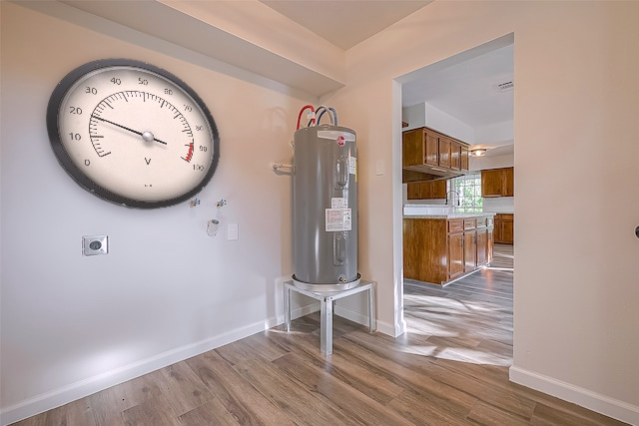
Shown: value=20 unit=V
